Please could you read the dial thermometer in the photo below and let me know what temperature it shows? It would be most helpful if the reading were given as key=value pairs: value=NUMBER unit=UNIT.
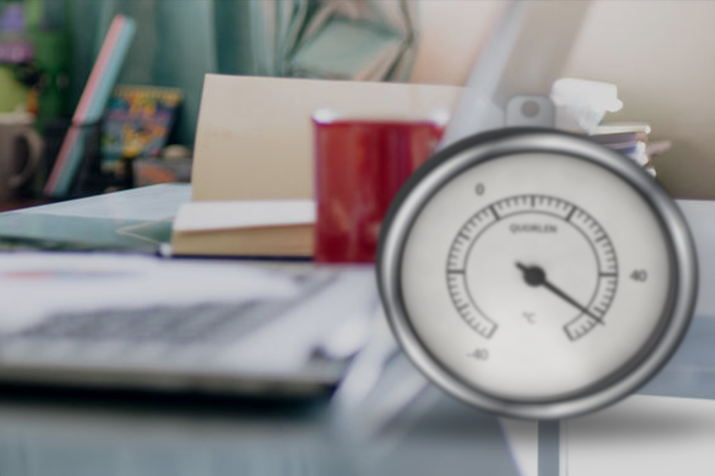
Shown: value=52 unit=°C
